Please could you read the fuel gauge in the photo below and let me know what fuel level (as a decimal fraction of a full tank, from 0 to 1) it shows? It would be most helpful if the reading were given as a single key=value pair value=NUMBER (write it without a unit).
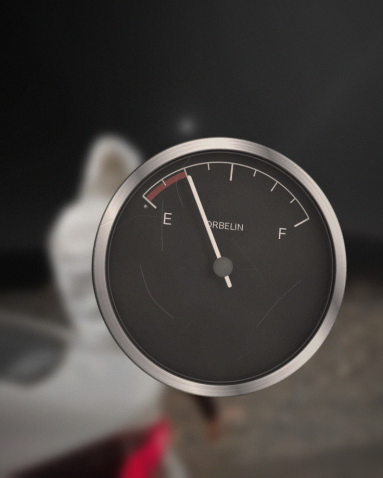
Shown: value=0.25
